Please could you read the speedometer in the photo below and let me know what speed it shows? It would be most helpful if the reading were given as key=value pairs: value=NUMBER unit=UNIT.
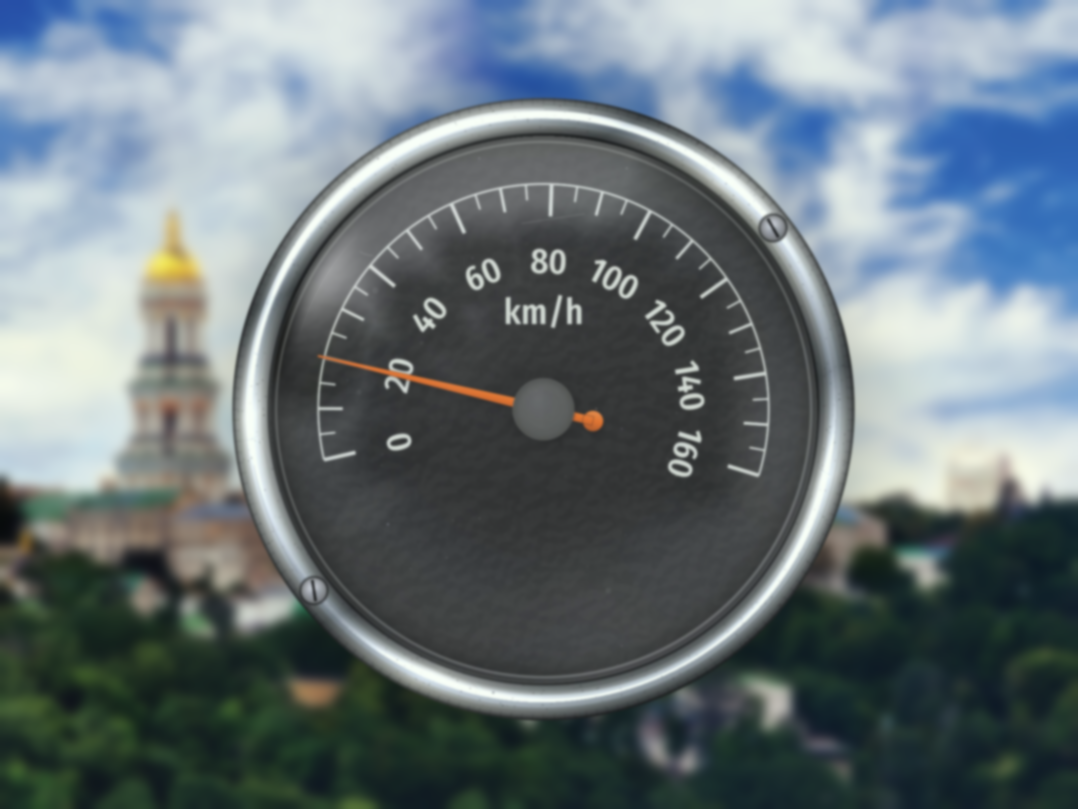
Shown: value=20 unit=km/h
